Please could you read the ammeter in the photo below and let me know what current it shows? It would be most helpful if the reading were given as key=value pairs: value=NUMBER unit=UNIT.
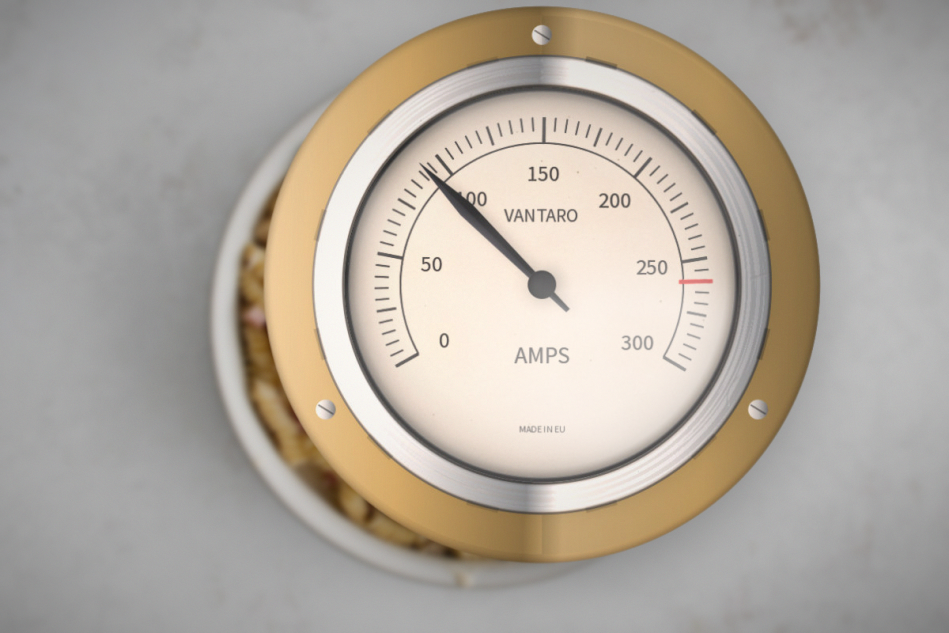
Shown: value=92.5 unit=A
